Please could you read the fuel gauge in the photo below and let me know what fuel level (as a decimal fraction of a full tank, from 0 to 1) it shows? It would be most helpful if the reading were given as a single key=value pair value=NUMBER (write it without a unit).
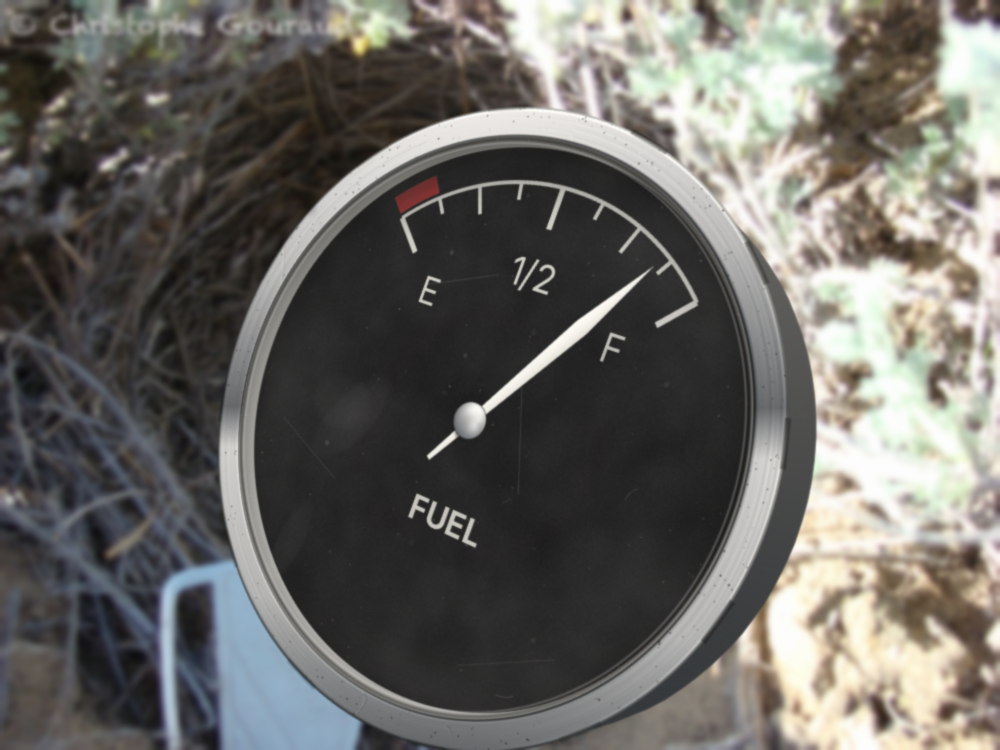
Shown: value=0.875
